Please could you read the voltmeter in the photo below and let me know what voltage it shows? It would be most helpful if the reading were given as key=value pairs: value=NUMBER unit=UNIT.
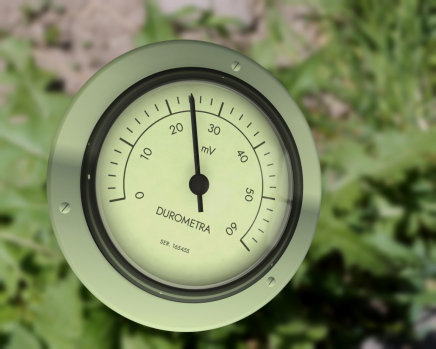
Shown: value=24 unit=mV
